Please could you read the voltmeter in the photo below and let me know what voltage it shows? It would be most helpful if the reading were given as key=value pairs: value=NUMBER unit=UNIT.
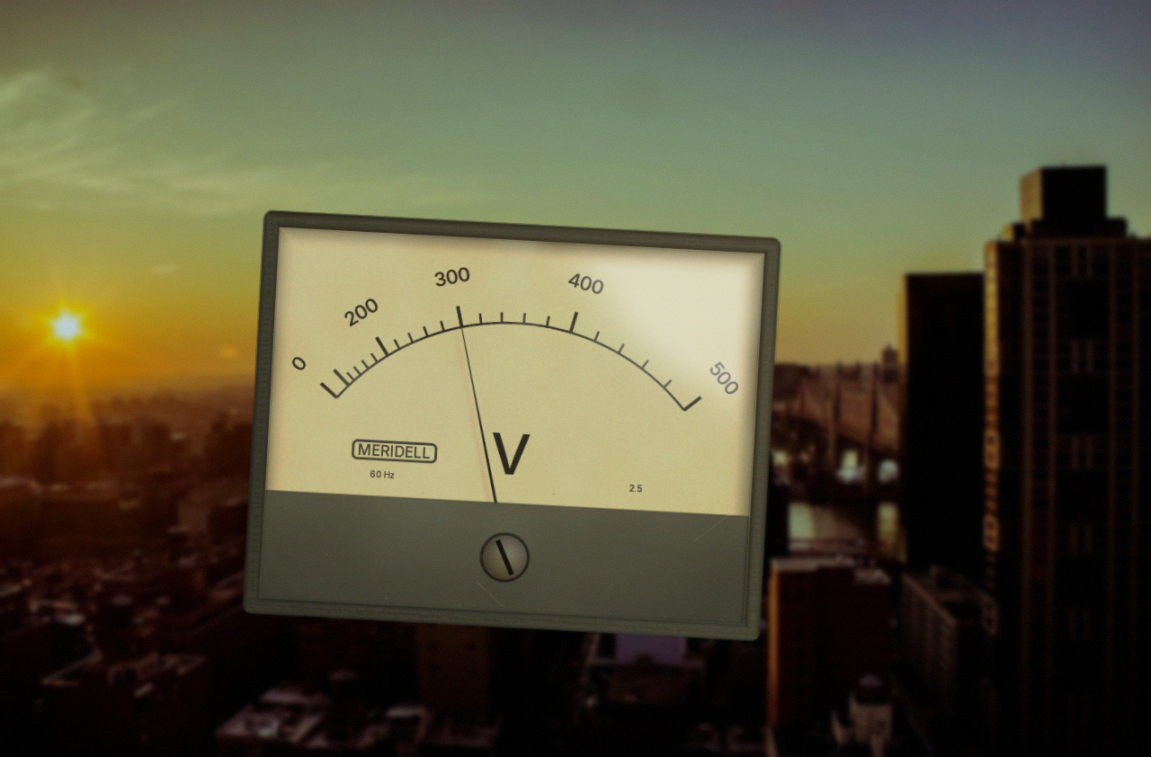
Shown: value=300 unit=V
